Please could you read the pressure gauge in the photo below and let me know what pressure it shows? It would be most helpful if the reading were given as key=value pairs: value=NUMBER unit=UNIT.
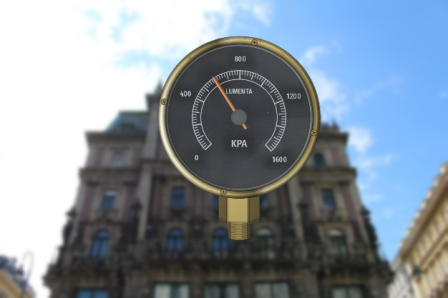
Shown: value=600 unit=kPa
